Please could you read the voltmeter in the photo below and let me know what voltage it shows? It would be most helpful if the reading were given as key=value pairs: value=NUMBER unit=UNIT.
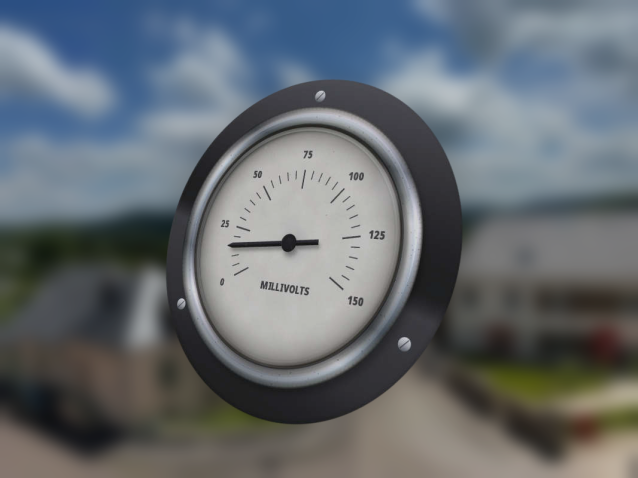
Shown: value=15 unit=mV
